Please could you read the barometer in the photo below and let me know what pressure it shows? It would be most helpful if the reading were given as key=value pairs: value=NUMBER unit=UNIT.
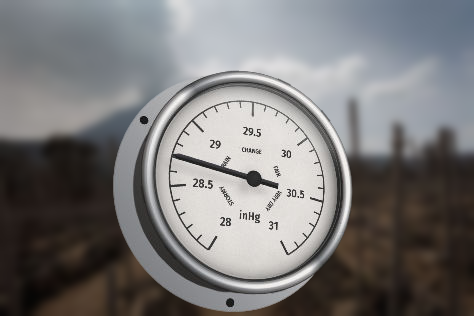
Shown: value=28.7 unit=inHg
